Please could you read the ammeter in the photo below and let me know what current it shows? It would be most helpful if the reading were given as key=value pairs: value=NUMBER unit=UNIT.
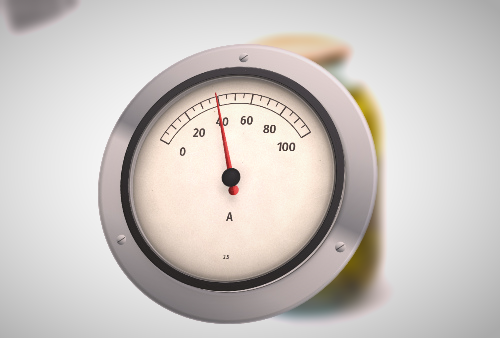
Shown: value=40 unit=A
